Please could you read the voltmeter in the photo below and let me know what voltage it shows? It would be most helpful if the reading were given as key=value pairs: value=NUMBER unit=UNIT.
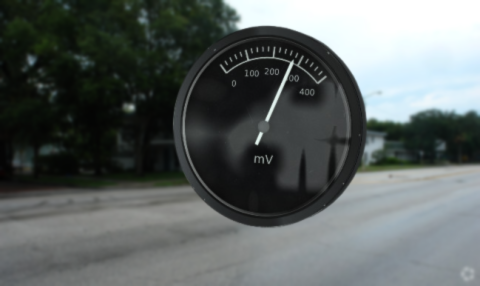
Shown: value=280 unit=mV
